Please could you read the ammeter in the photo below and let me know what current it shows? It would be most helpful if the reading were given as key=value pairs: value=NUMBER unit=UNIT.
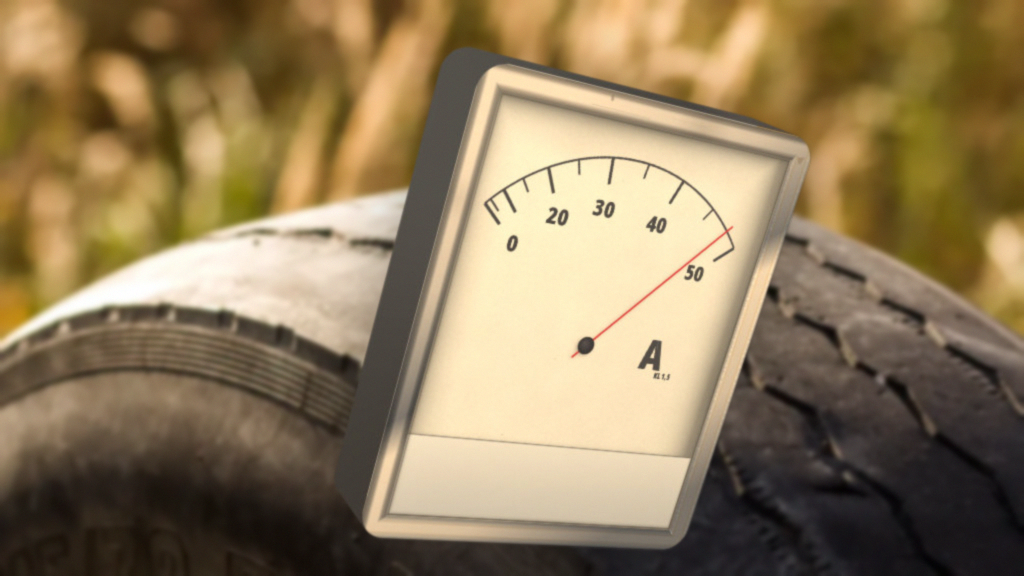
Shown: value=47.5 unit=A
